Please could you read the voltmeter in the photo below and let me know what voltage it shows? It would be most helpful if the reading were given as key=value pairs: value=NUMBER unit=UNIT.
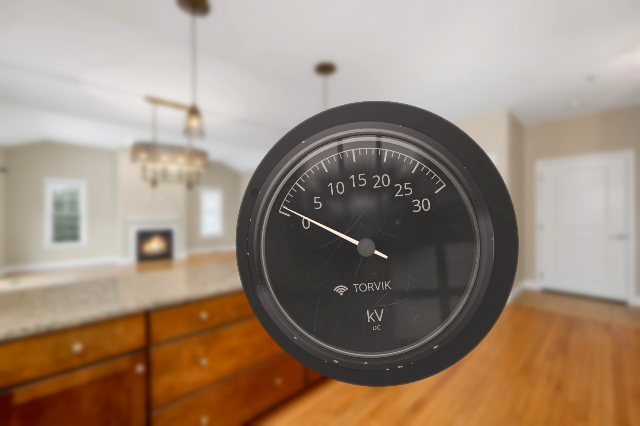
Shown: value=1 unit=kV
